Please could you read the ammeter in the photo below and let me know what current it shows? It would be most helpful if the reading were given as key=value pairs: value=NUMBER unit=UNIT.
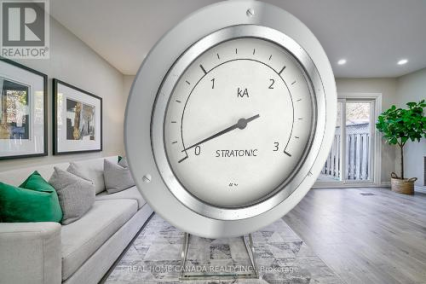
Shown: value=0.1 unit=kA
